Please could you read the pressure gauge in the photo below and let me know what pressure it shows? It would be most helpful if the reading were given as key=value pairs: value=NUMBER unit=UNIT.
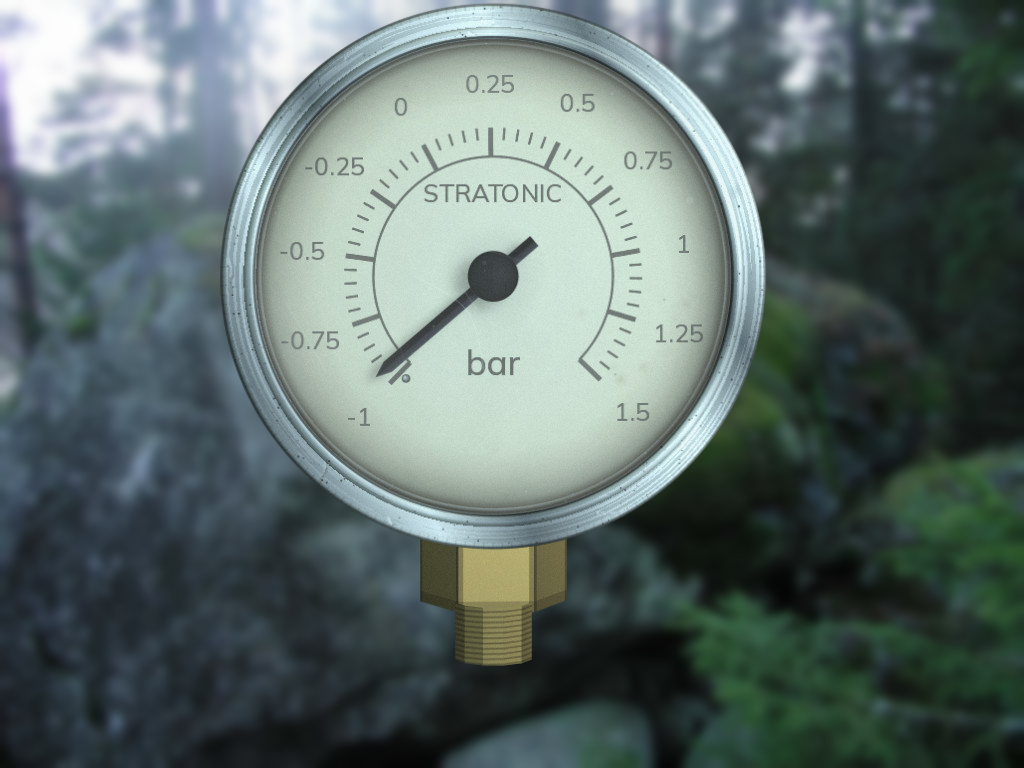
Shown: value=-0.95 unit=bar
